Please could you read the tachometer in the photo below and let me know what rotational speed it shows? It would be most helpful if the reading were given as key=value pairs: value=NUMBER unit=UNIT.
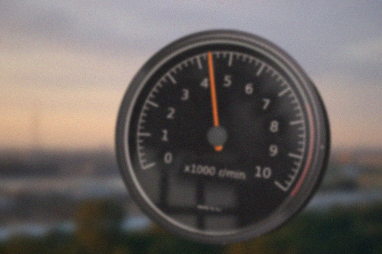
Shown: value=4400 unit=rpm
